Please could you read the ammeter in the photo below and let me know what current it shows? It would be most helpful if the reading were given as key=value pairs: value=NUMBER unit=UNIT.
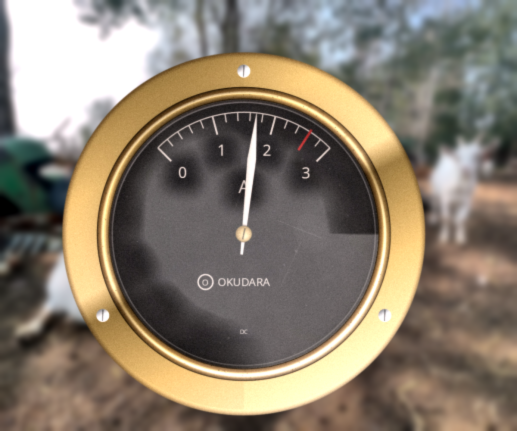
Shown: value=1.7 unit=A
